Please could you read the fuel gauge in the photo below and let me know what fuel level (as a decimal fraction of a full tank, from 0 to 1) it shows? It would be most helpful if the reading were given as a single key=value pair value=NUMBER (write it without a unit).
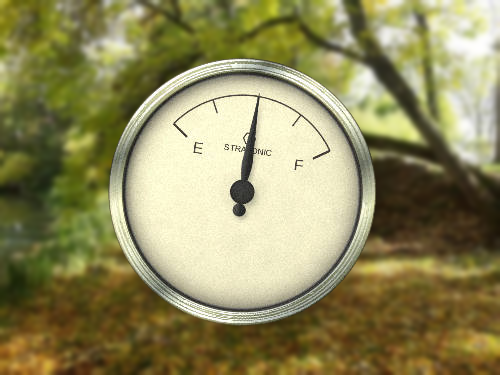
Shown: value=0.5
